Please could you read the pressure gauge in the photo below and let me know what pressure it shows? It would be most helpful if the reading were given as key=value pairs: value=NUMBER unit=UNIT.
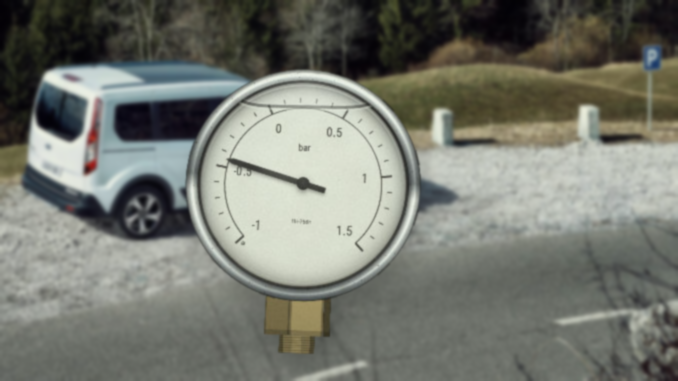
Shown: value=-0.45 unit=bar
